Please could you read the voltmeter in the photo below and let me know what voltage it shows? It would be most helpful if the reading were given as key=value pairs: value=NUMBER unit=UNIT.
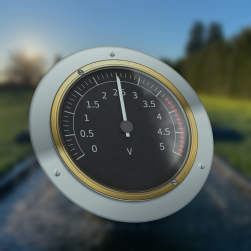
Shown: value=2.5 unit=V
